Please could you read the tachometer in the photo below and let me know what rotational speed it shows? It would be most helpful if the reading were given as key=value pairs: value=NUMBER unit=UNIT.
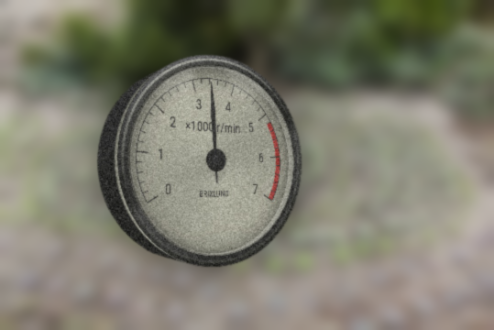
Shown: value=3400 unit=rpm
